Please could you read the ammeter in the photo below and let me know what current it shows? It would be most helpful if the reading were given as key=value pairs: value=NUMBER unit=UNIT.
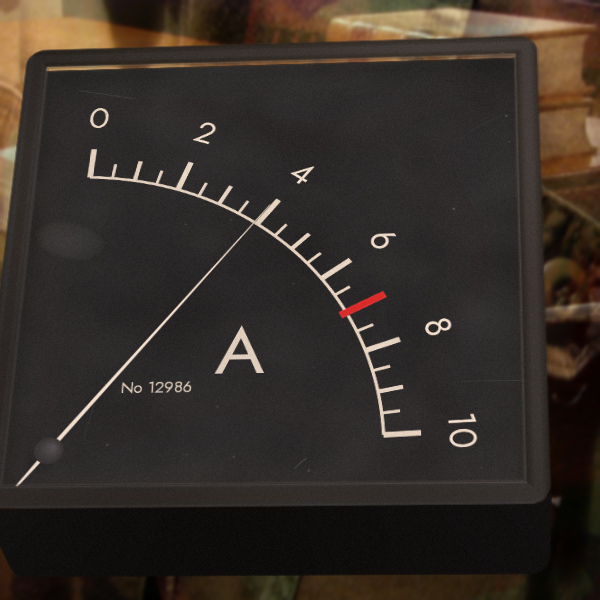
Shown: value=4 unit=A
